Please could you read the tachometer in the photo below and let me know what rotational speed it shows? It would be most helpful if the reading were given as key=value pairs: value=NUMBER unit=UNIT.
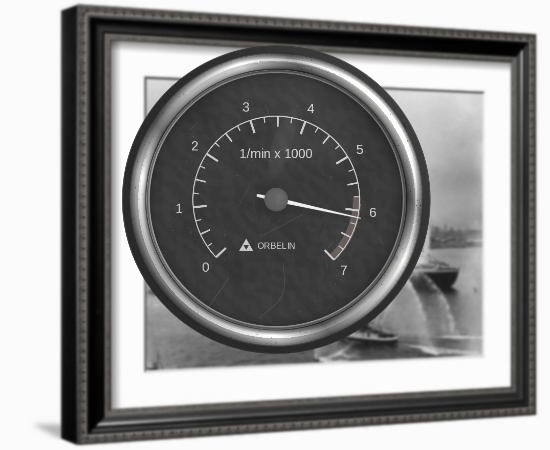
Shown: value=6125 unit=rpm
